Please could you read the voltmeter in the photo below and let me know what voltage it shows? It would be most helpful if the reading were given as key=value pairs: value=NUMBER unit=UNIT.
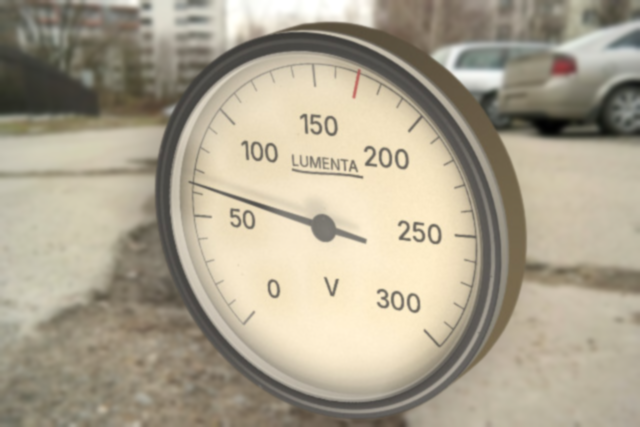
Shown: value=65 unit=V
